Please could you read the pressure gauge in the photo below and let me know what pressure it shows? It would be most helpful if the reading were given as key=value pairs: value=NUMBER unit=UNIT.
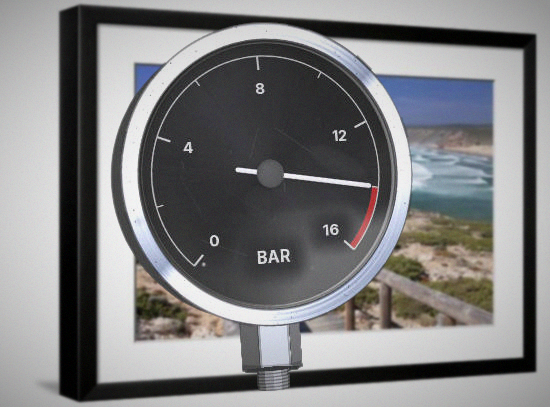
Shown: value=14 unit=bar
